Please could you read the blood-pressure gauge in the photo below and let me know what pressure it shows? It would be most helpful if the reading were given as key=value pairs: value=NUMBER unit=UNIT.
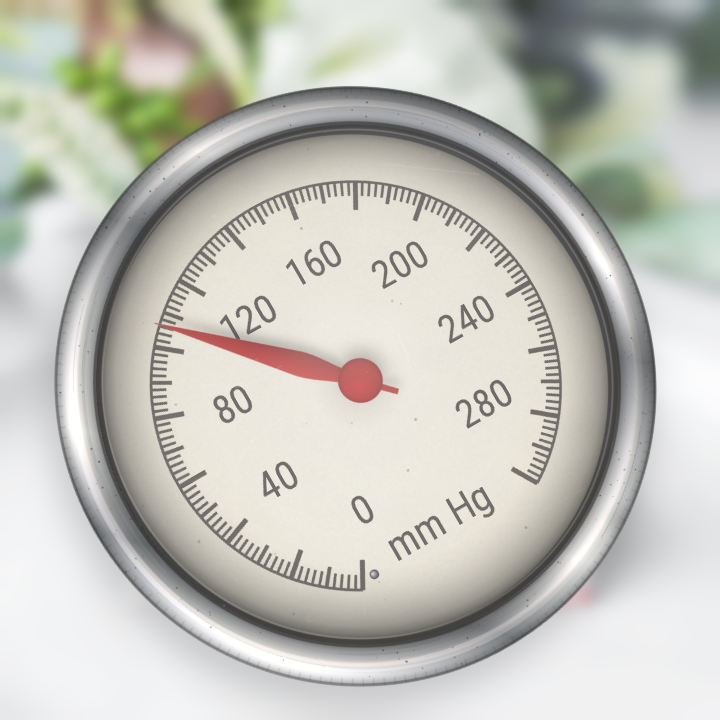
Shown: value=106 unit=mmHg
